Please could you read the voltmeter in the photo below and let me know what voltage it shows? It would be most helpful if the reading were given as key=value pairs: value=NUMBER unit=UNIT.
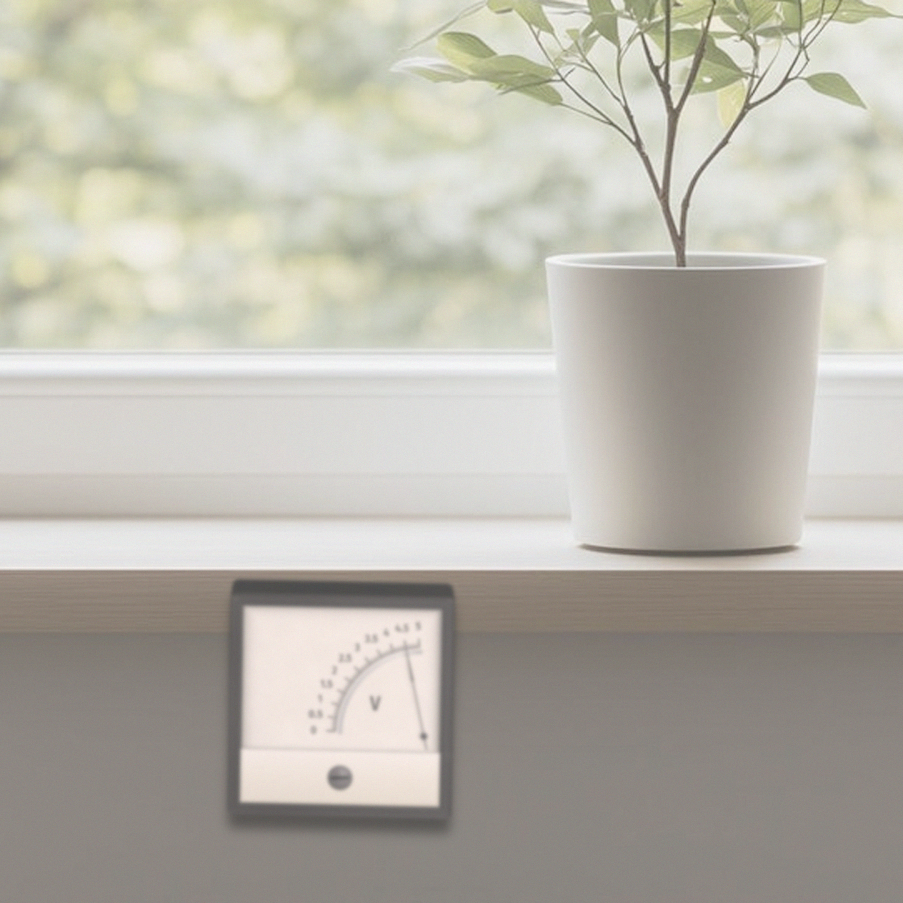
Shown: value=4.5 unit=V
